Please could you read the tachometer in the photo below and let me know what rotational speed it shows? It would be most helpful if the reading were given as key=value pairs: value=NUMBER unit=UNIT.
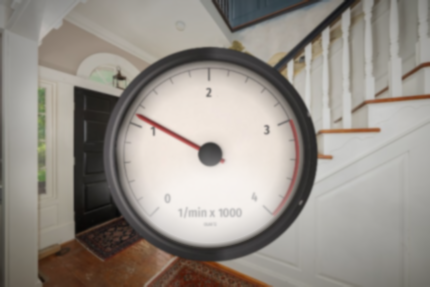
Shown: value=1100 unit=rpm
